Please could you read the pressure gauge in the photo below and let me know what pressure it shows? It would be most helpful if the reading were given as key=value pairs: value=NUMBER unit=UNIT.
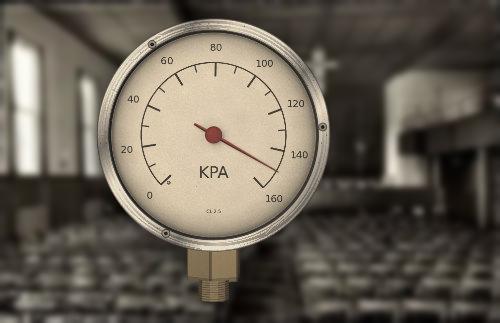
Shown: value=150 unit=kPa
